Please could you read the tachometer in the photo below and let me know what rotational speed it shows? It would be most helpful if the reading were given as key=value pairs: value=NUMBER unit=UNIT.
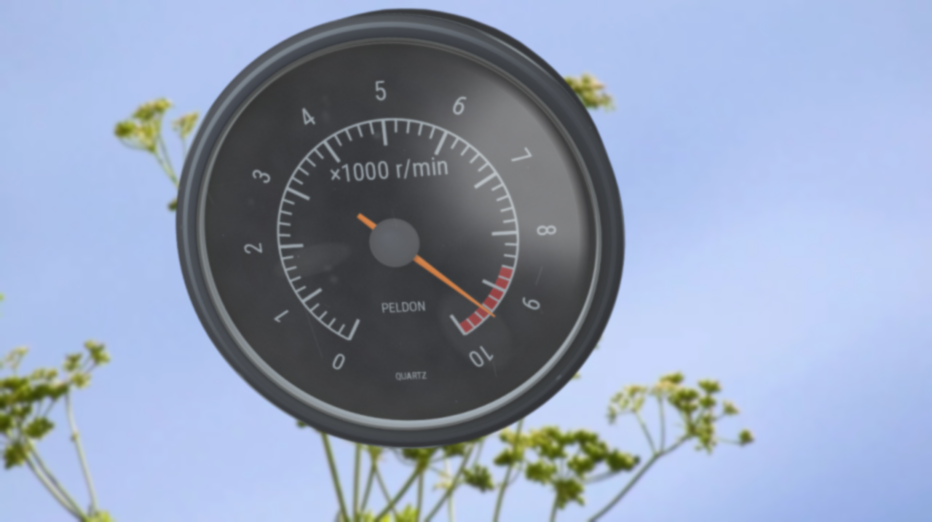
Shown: value=9400 unit=rpm
